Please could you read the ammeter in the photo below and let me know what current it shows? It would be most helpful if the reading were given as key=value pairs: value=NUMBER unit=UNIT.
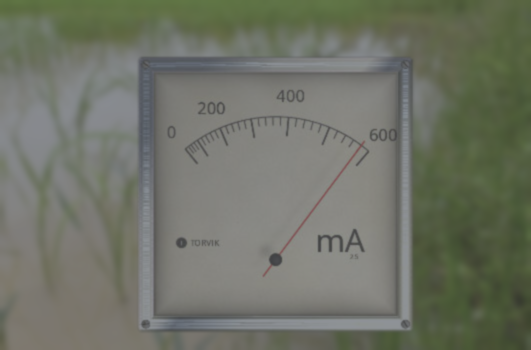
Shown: value=580 unit=mA
